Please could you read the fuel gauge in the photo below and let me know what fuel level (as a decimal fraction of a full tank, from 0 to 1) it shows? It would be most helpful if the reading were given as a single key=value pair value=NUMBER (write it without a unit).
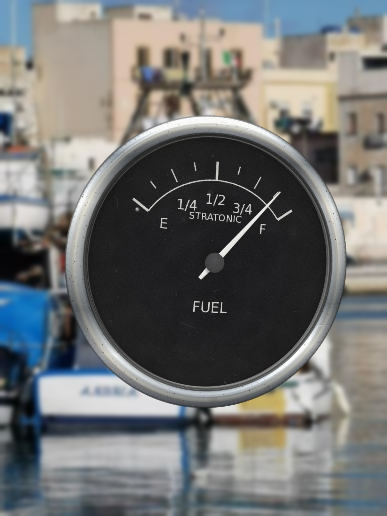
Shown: value=0.875
